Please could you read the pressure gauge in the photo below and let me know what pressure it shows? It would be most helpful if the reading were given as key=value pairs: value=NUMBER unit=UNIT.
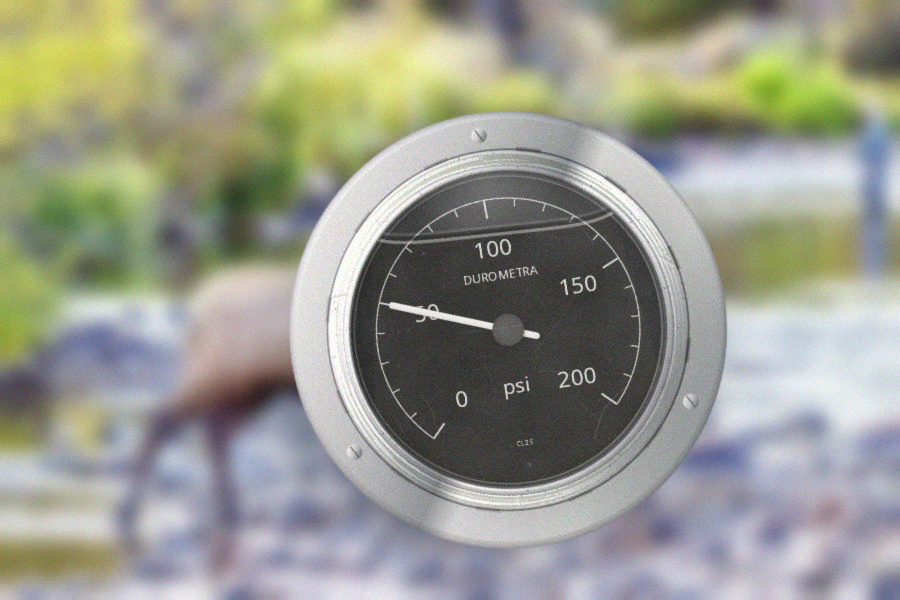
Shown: value=50 unit=psi
